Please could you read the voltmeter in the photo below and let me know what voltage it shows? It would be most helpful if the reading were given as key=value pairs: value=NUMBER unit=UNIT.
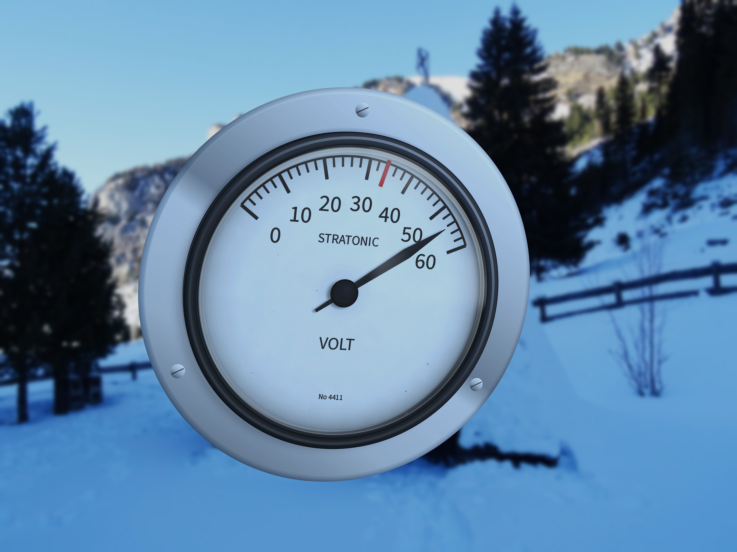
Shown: value=54 unit=V
